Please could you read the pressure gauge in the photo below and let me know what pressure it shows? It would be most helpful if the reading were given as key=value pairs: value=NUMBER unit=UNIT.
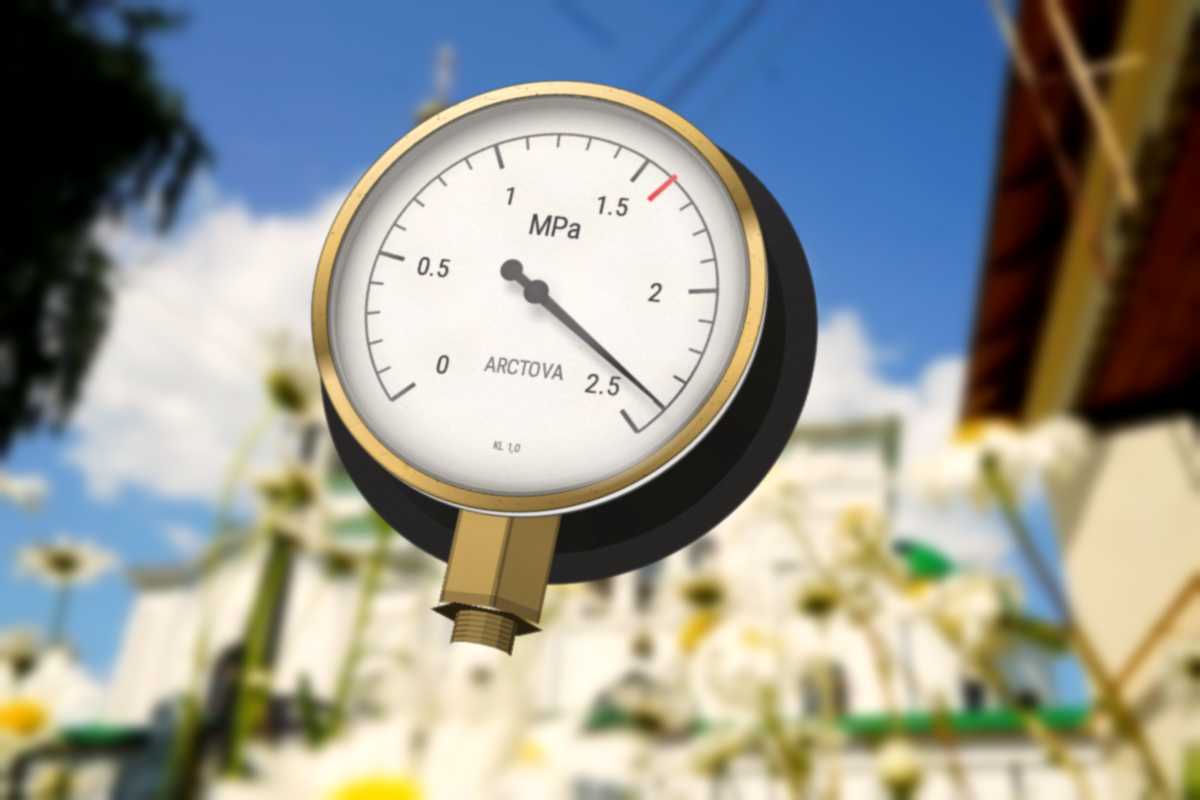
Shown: value=2.4 unit=MPa
